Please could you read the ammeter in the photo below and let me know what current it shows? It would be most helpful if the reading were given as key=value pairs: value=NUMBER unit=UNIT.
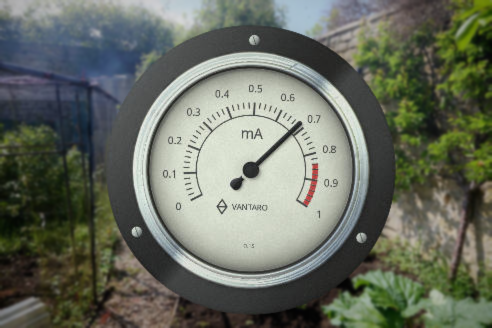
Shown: value=0.68 unit=mA
